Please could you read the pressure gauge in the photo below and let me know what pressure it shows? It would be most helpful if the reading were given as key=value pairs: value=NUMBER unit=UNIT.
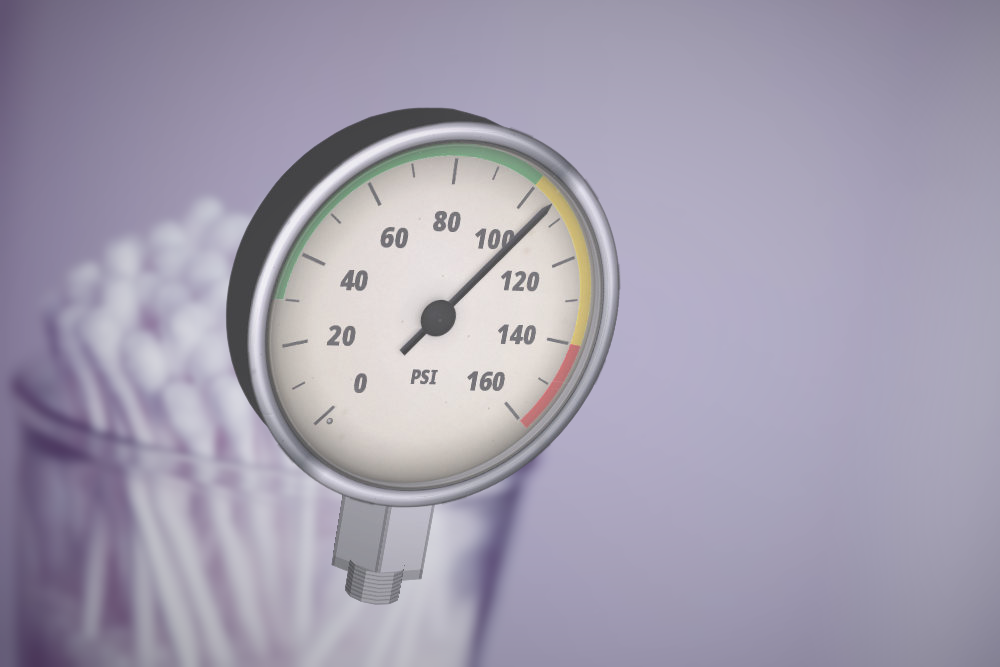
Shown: value=105 unit=psi
